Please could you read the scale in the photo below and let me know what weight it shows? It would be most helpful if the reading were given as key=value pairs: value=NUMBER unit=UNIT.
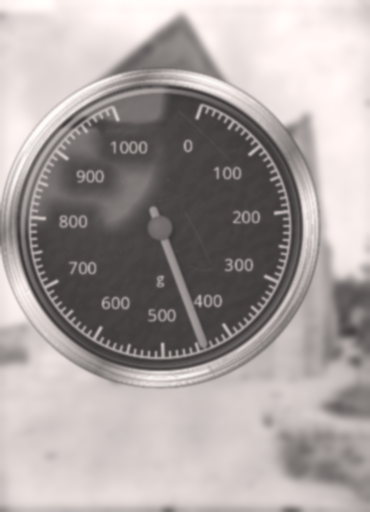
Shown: value=440 unit=g
